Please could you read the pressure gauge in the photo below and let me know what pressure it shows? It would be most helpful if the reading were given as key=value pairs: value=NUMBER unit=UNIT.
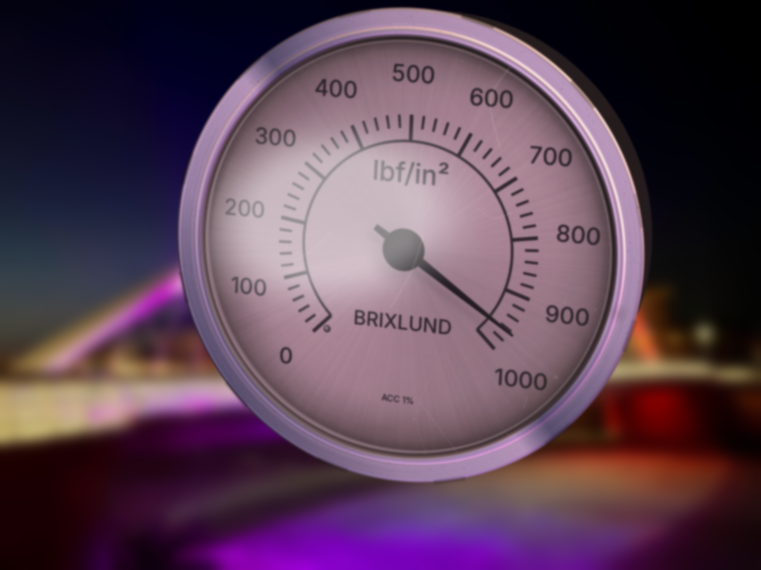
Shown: value=960 unit=psi
